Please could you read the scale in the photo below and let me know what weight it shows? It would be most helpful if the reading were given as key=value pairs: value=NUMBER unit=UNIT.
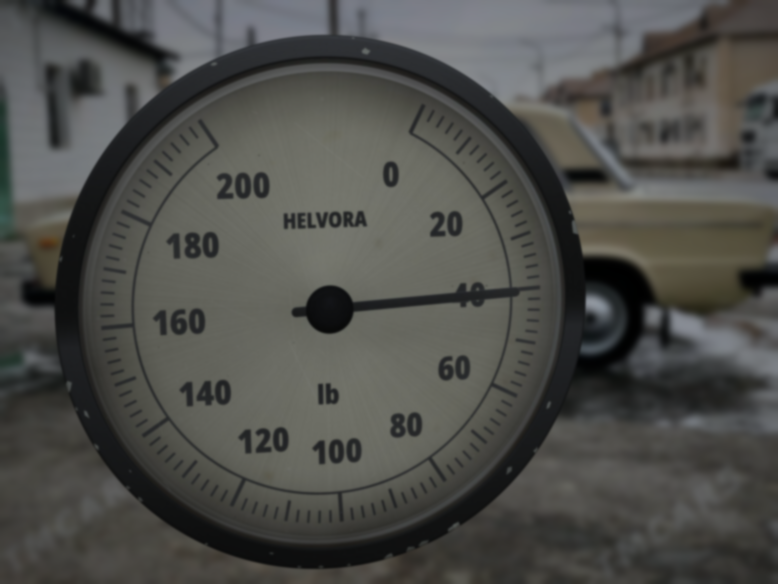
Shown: value=40 unit=lb
